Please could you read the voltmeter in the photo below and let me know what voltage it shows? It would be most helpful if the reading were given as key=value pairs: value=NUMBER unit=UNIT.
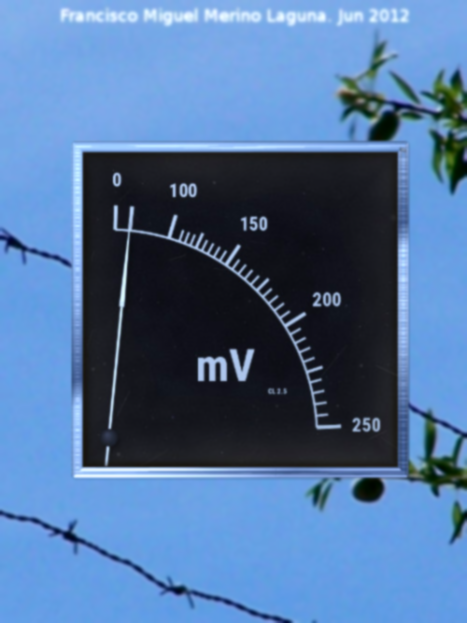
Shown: value=50 unit=mV
